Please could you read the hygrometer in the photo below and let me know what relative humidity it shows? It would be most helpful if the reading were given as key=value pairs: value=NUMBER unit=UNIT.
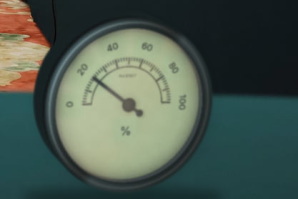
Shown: value=20 unit=%
